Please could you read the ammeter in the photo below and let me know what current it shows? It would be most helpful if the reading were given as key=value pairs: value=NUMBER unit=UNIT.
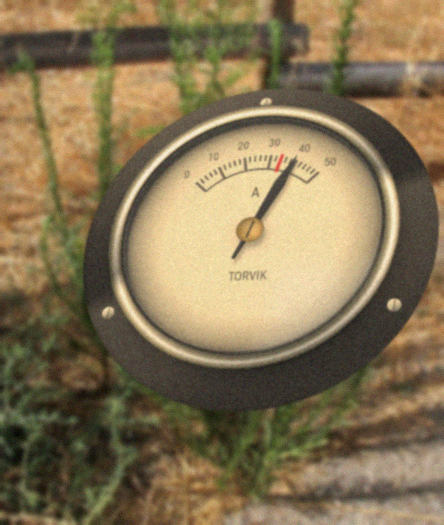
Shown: value=40 unit=A
